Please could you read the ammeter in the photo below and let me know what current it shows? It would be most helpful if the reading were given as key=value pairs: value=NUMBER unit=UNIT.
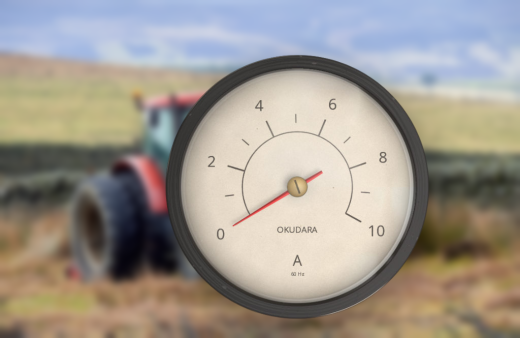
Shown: value=0 unit=A
